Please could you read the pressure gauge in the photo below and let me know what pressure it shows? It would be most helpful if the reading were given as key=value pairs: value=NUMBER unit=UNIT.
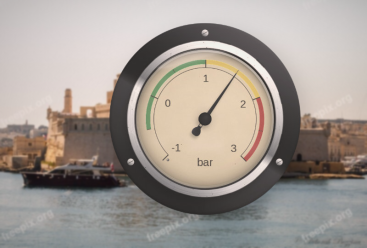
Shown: value=1.5 unit=bar
